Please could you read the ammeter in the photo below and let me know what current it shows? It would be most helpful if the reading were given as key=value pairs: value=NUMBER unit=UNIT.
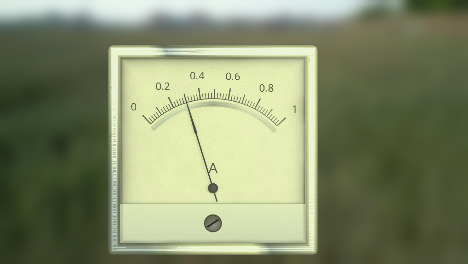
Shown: value=0.3 unit=A
